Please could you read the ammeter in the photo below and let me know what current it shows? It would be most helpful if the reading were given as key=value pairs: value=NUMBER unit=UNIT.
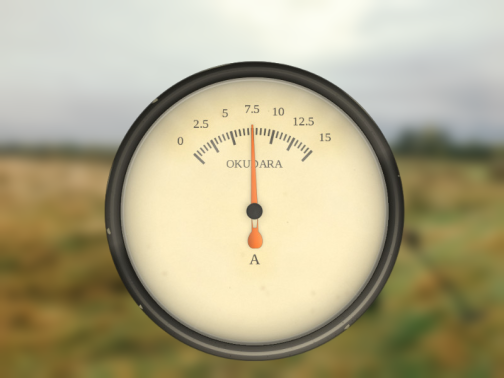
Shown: value=7.5 unit=A
